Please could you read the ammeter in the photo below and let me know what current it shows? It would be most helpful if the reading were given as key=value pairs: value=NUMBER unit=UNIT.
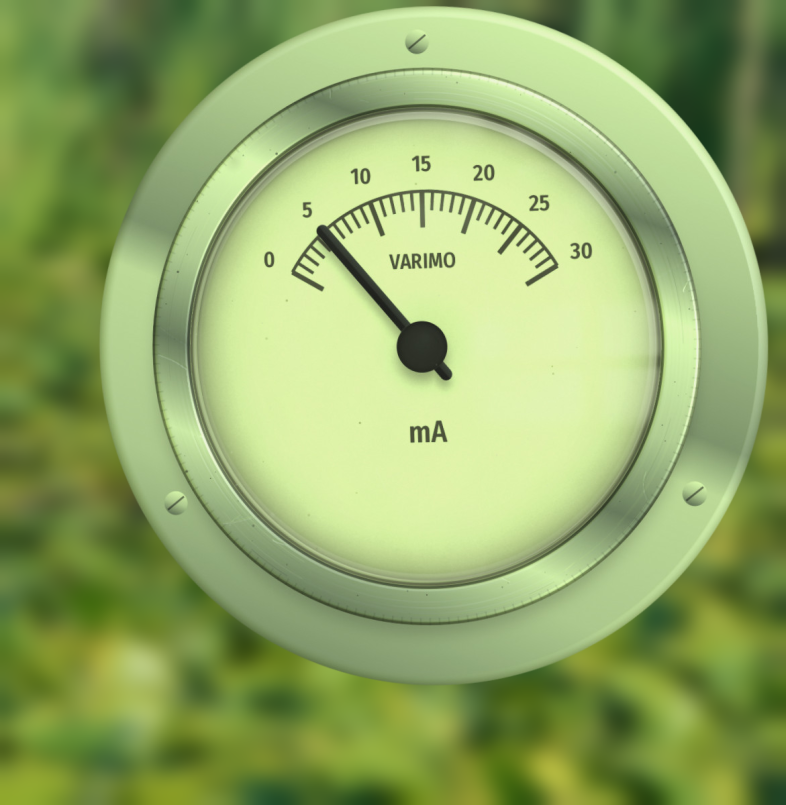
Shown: value=5 unit=mA
